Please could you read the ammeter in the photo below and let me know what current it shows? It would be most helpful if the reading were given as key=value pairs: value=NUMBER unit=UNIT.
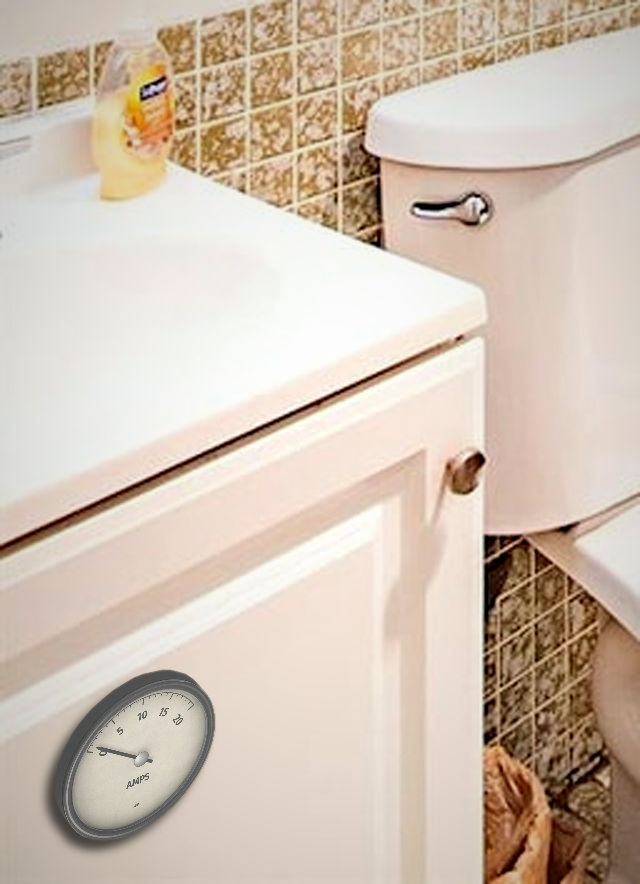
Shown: value=1 unit=A
